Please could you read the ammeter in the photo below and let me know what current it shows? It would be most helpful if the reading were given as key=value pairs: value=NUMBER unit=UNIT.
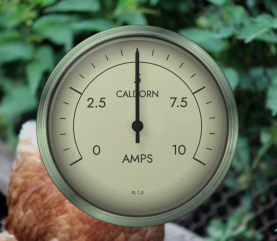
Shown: value=5 unit=A
